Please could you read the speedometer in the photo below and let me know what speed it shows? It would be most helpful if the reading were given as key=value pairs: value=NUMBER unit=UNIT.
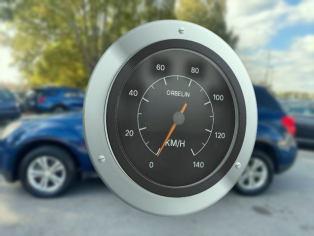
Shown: value=0 unit=km/h
